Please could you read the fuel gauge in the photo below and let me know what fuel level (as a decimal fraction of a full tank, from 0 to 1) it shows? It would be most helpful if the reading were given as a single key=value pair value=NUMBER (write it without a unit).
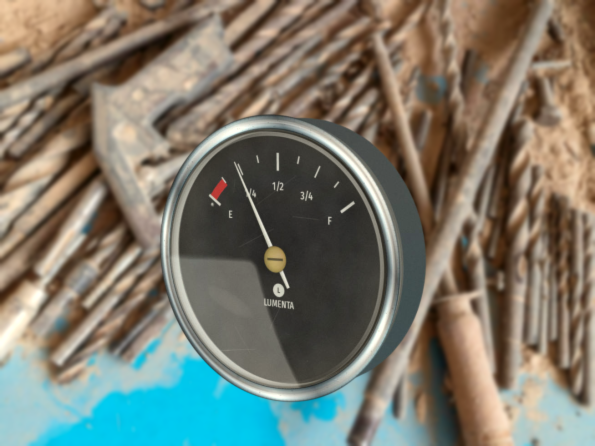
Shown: value=0.25
